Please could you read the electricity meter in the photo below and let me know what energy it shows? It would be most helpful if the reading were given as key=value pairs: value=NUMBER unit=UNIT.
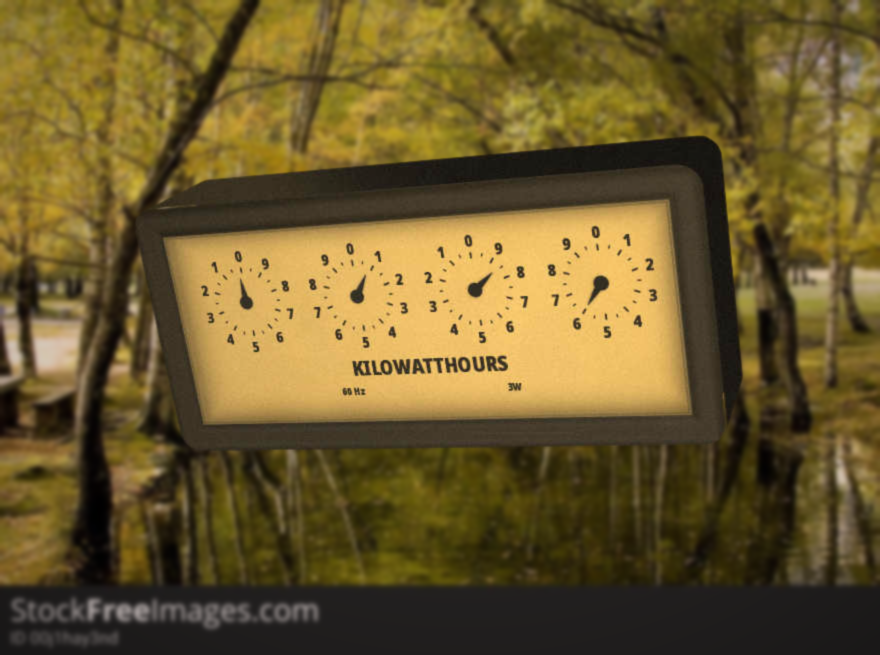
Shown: value=86 unit=kWh
